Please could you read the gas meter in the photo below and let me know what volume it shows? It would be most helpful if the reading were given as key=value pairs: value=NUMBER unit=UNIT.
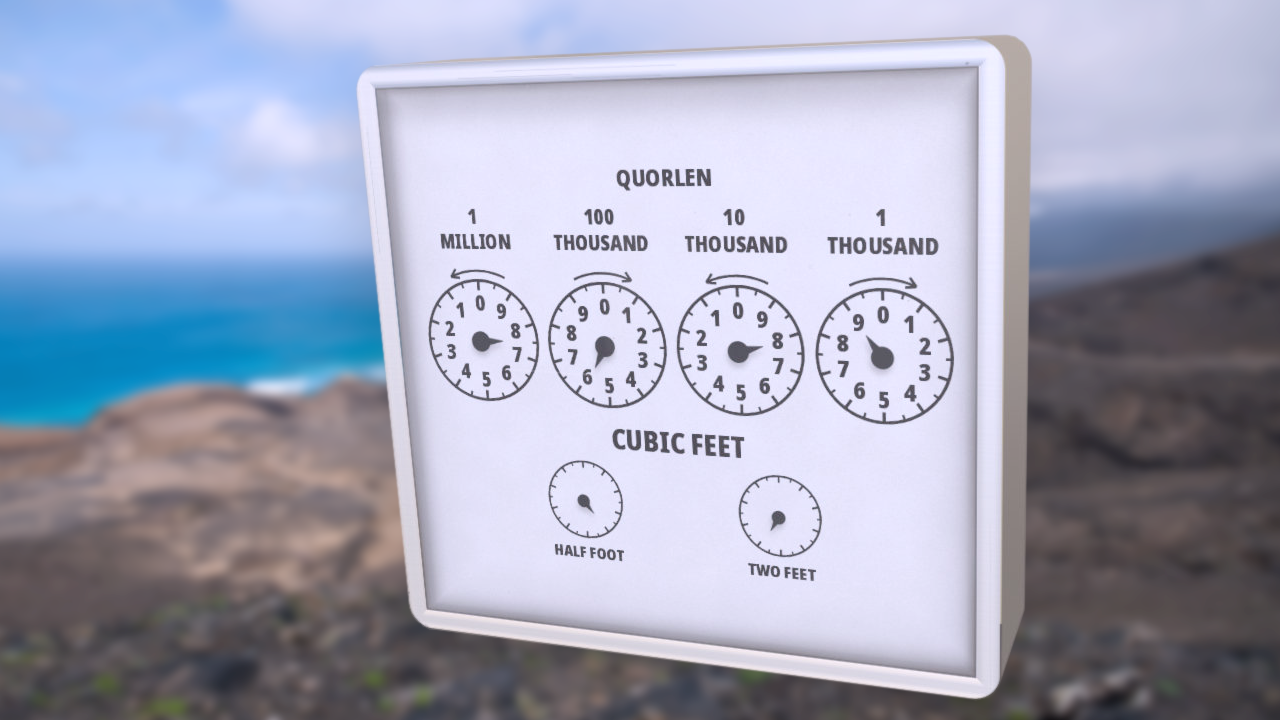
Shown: value=757900 unit=ft³
